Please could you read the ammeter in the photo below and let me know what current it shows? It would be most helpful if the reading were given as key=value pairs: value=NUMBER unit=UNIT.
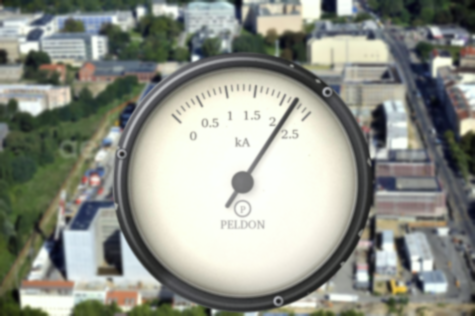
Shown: value=2.2 unit=kA
